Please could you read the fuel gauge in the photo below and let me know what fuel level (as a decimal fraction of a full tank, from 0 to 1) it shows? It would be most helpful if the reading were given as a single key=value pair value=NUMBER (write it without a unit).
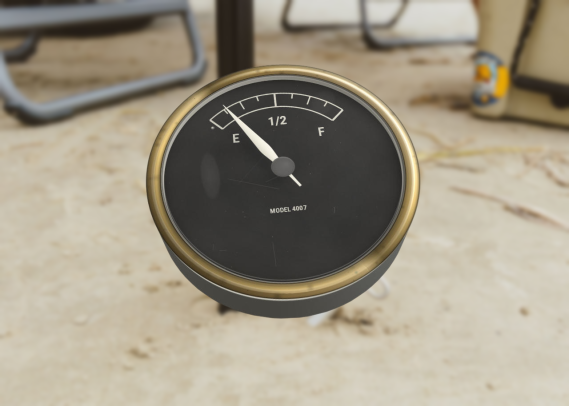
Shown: value=0.125
